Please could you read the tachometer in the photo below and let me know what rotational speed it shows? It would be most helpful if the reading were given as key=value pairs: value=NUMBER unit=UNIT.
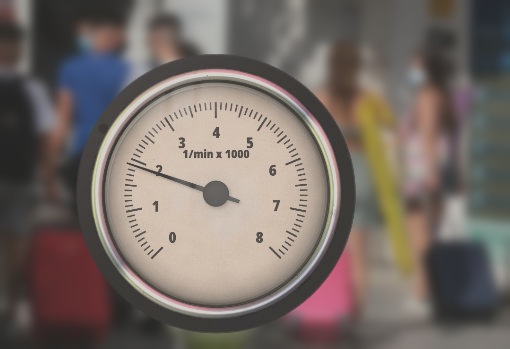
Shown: value=1900 unit=rpm
